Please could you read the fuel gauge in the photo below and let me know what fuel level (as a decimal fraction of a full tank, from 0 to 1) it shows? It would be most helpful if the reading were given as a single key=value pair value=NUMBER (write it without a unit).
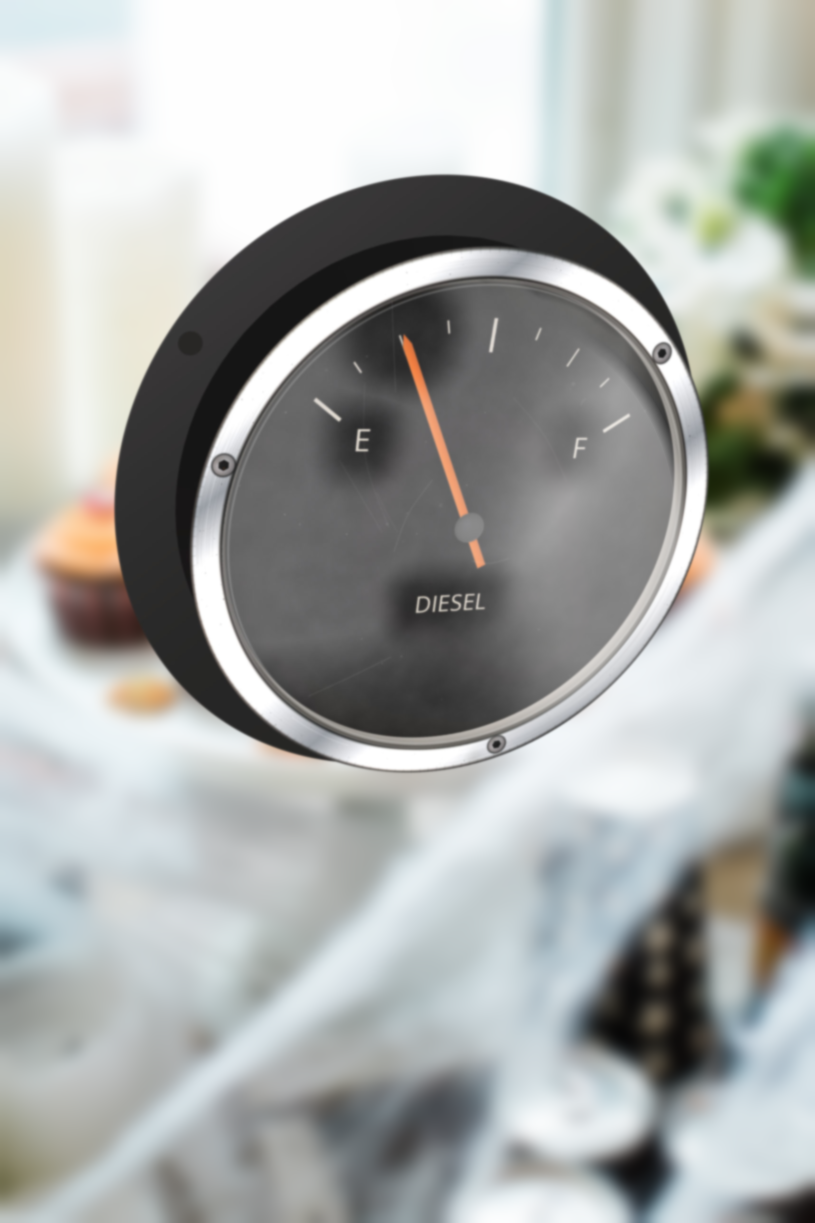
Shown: value=0.25
